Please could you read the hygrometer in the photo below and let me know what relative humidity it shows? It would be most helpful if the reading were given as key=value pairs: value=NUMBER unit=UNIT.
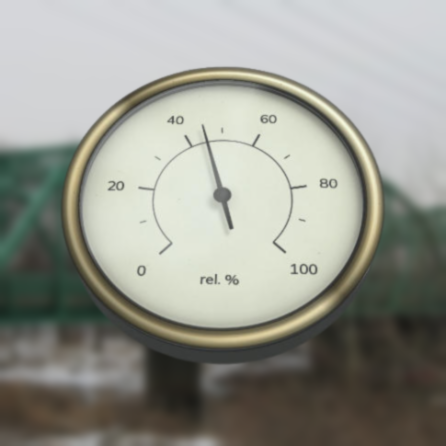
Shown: value=45 unit=%
